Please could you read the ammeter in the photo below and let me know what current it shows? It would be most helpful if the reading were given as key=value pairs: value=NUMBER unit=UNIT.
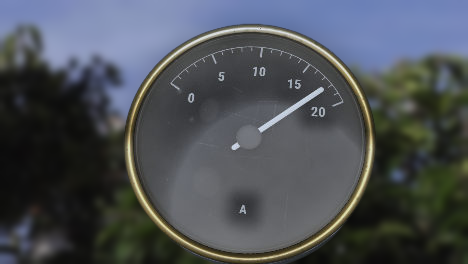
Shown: value=18 unit=A
